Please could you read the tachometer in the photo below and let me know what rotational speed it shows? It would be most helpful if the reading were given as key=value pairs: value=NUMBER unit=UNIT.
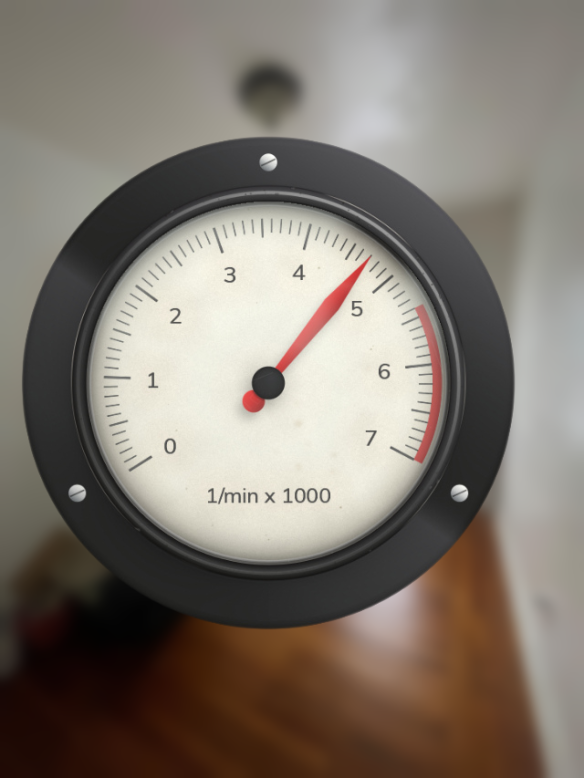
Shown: value=4700 unit=rpm
